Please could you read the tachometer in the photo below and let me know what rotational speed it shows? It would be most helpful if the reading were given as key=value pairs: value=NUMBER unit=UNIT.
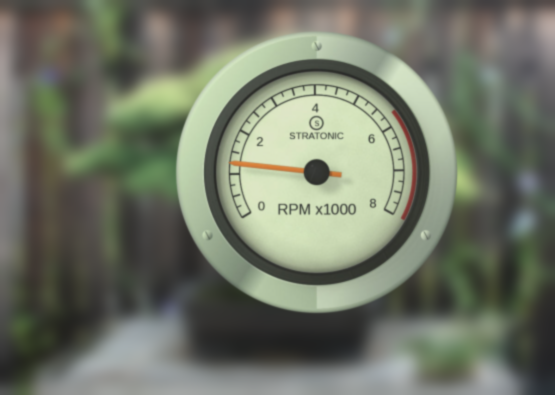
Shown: value=1250 unit=rpm
